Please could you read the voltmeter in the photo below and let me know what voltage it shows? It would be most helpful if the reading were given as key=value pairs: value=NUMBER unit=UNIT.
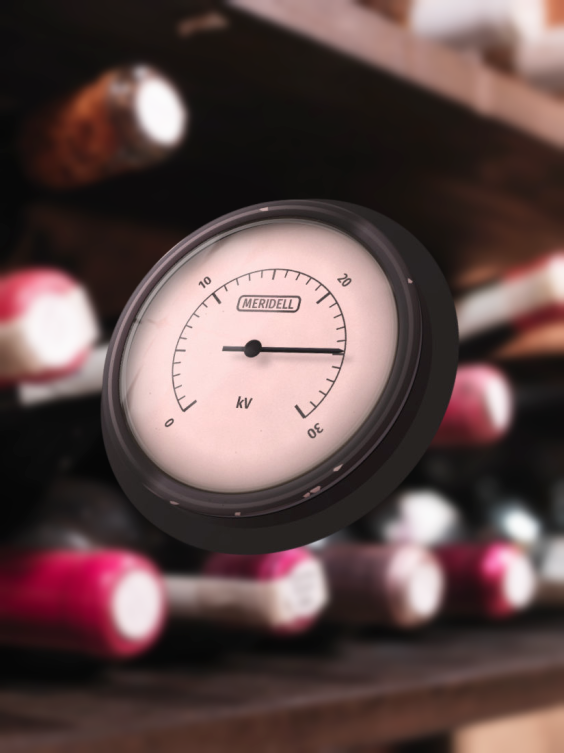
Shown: value=25 unit=kV
